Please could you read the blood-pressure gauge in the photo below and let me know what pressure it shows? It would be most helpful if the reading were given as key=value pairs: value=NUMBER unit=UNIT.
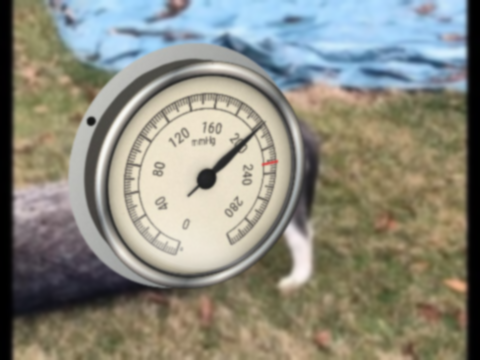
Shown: value=200 unit=mmHg
